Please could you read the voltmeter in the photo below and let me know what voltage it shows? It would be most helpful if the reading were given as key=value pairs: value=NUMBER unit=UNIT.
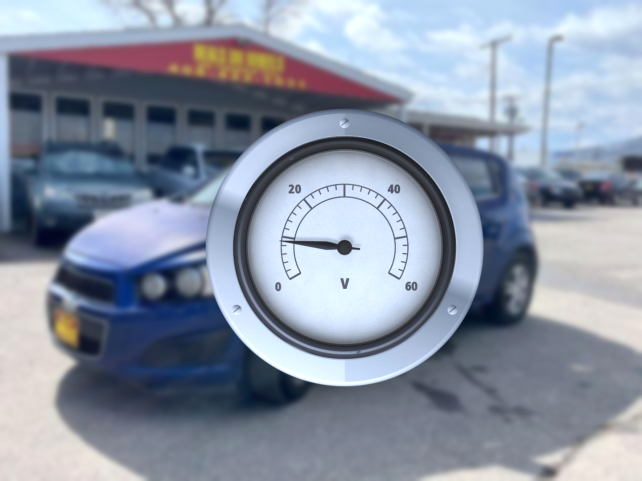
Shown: value=9 unit=V
